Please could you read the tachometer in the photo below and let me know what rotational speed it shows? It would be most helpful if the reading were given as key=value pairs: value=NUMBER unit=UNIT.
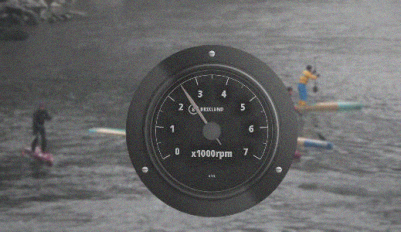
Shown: value=2500 unit=rpm
